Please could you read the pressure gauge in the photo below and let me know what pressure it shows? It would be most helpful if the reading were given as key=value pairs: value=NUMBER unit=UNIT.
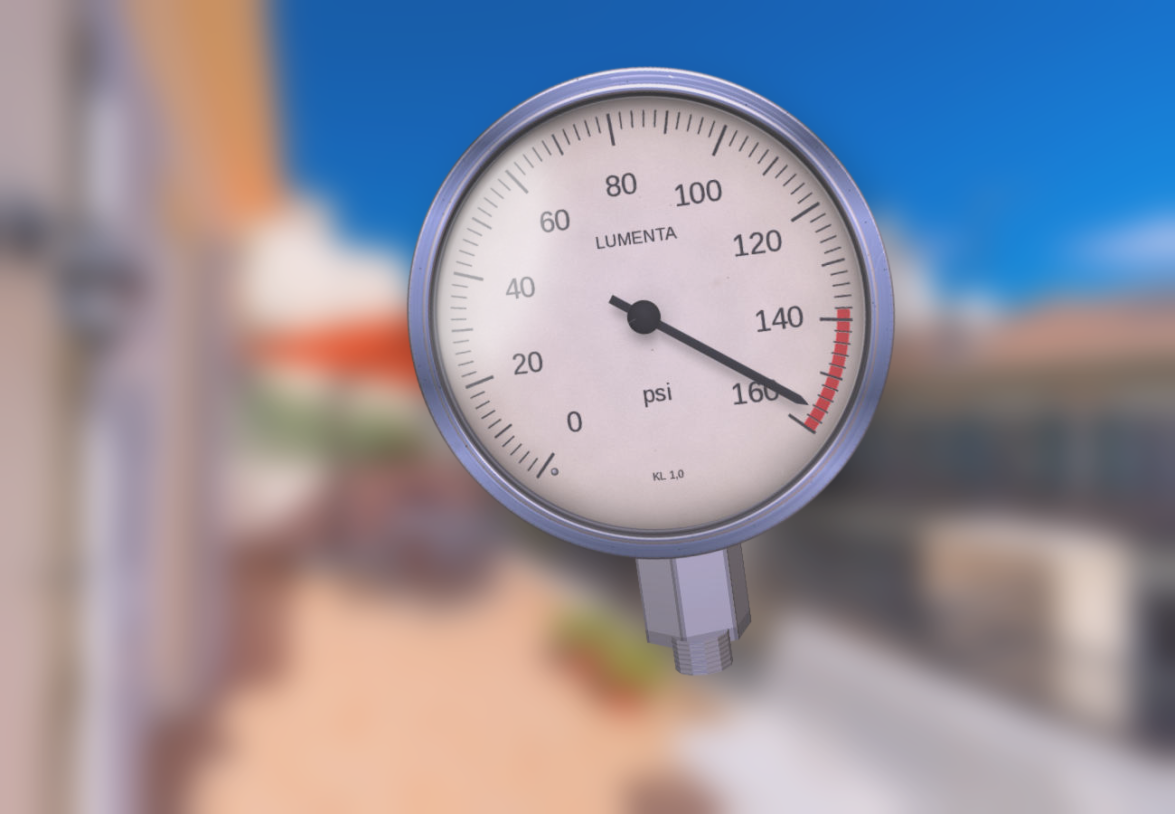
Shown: value=156 unit=psi
